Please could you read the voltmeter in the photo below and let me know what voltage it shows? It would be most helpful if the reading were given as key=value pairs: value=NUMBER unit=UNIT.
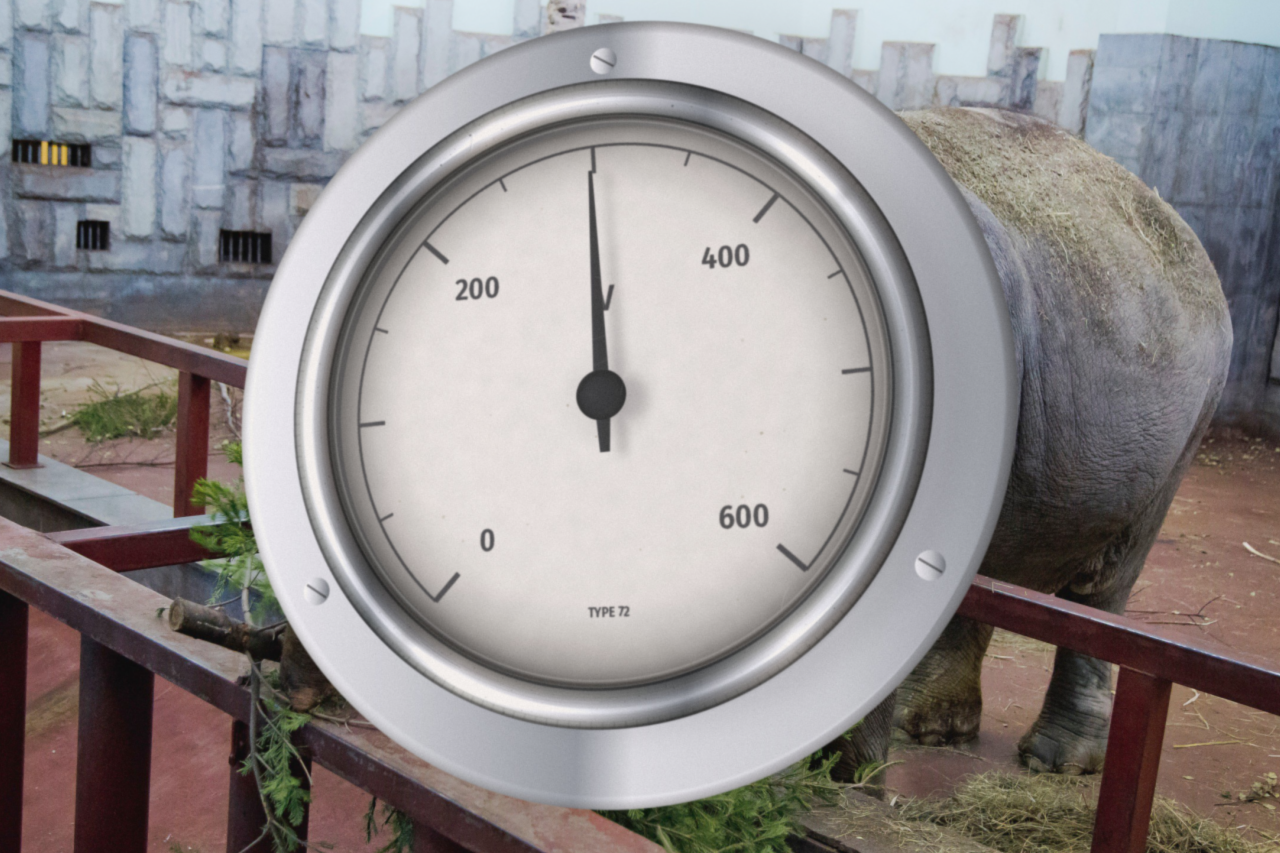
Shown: value=300 unit=V
